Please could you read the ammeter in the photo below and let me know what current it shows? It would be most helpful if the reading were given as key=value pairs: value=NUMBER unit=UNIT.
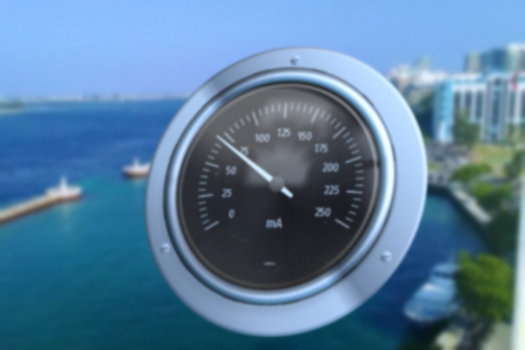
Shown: value=70 unit=mA
